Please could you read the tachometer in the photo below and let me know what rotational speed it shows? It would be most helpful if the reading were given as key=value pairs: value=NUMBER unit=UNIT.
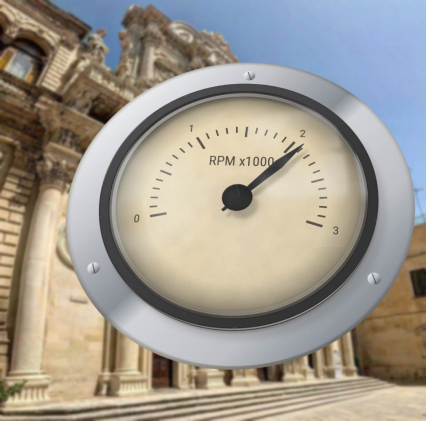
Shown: value=2100 unit=rpm
